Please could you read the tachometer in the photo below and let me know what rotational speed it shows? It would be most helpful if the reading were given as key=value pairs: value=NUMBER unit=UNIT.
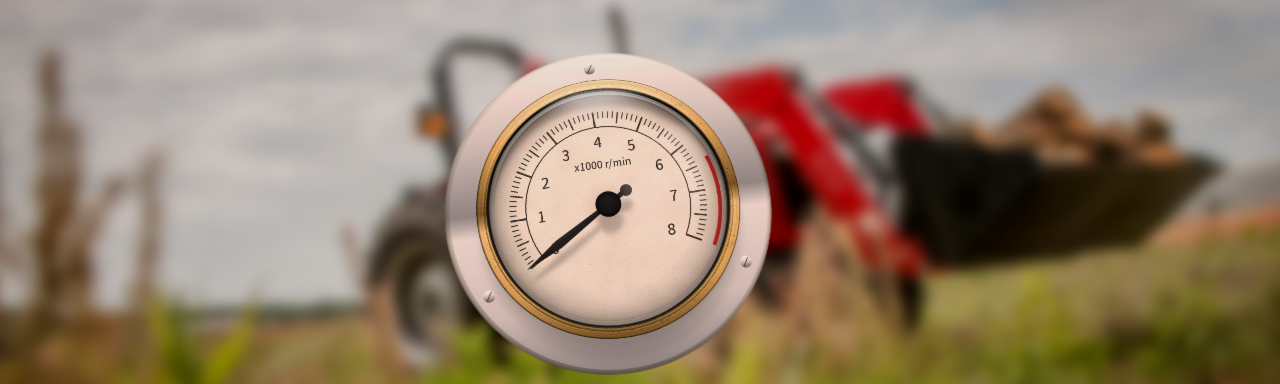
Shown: value=0 unit=rpm
